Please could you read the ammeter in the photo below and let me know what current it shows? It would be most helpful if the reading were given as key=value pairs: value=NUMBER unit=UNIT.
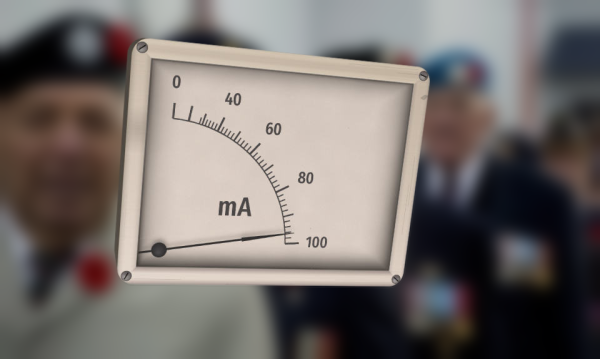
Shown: value=96 unit=mA
